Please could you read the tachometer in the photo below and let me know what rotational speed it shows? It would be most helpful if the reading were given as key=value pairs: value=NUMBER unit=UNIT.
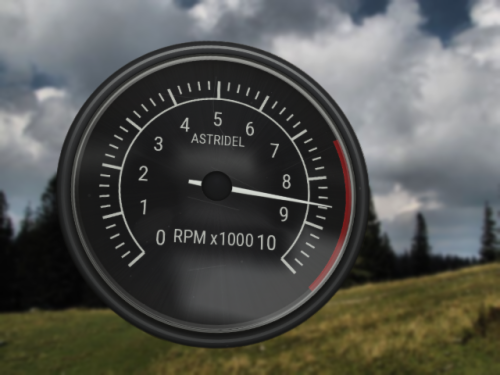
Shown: value=8600 unit=rpm
